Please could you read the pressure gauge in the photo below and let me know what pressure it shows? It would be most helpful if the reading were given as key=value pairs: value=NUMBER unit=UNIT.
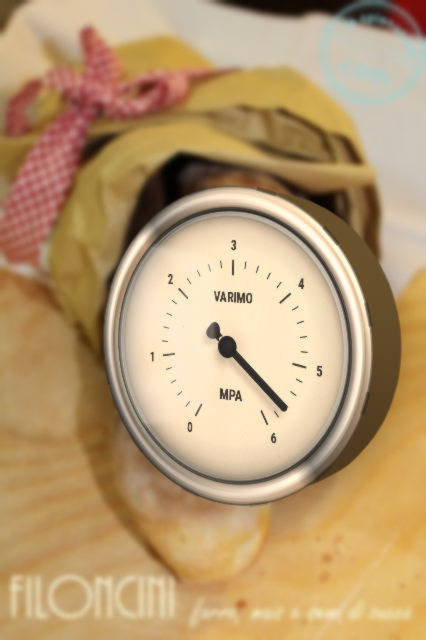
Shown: value=5.6 unit=MPa
